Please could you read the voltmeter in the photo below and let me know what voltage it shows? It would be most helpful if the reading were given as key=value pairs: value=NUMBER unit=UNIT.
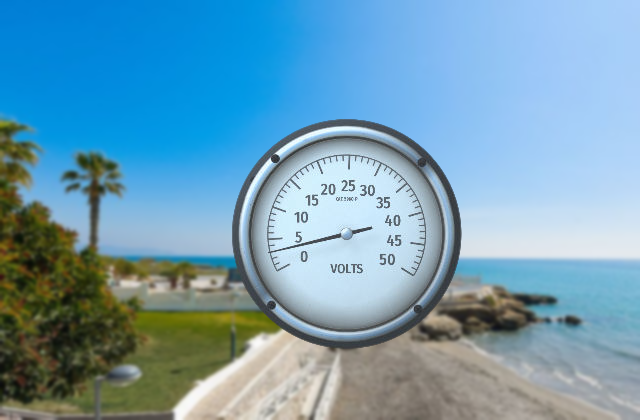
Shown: value=3 unit=V
